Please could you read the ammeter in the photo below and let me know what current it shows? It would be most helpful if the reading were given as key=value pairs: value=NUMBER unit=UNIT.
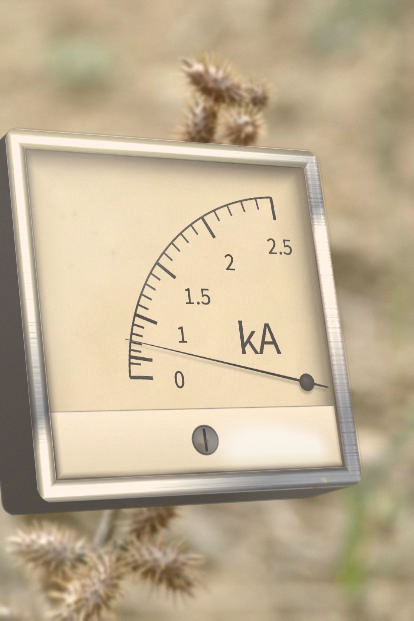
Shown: value=0.7 unit=kA
